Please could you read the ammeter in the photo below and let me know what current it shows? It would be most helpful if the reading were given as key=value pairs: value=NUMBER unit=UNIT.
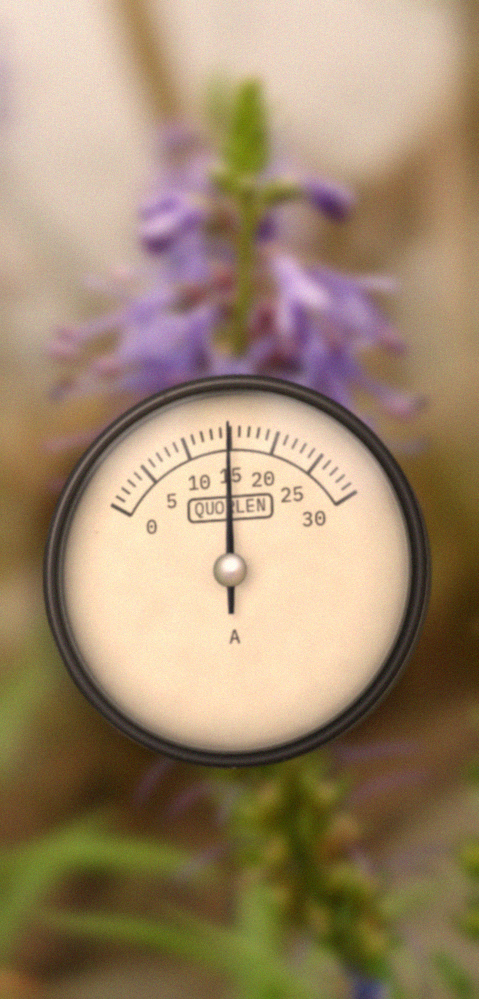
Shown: value=15 unit=A
